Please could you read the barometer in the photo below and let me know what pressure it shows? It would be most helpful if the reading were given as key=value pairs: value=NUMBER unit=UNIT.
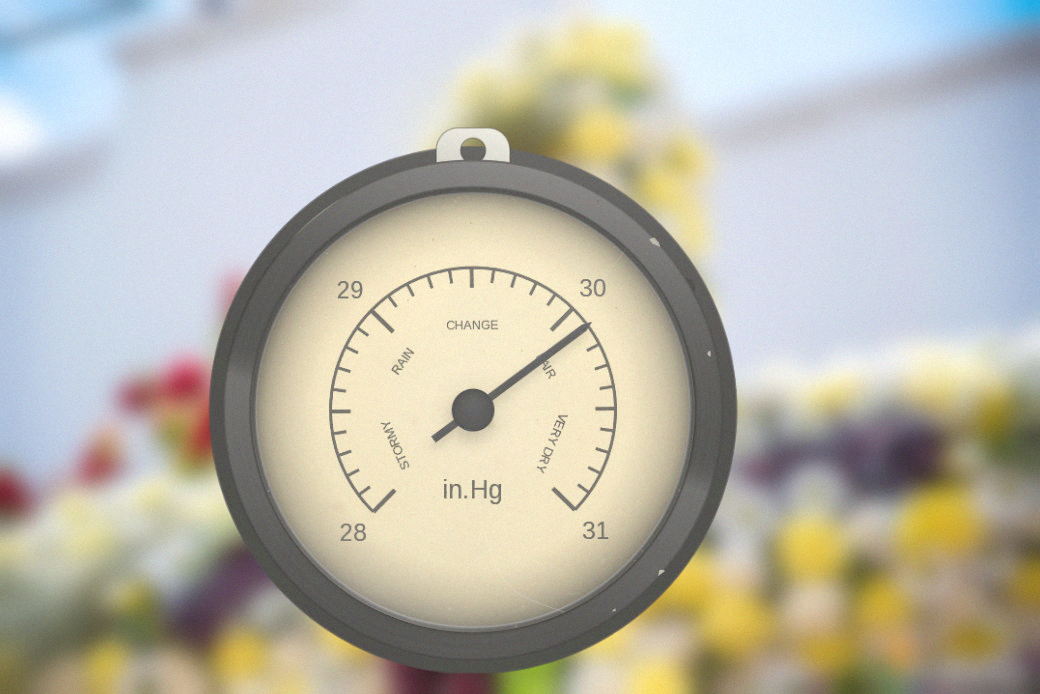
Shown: value=30.1 unit=inHg
